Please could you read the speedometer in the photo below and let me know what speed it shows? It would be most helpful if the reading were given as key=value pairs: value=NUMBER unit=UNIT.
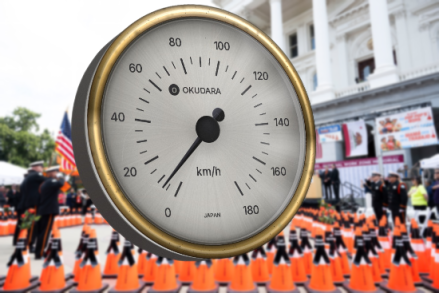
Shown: value=7.5 unit=km/h
